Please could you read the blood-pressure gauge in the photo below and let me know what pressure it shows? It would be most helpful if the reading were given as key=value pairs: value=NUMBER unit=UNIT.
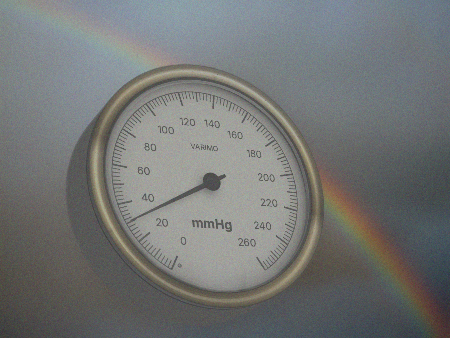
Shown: value=30 unit=mmHg
